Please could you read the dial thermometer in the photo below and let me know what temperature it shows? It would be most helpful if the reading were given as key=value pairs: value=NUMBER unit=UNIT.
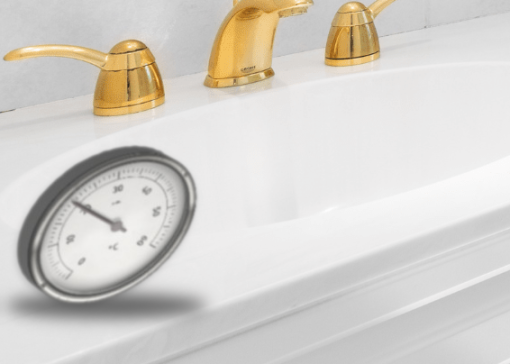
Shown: value=20 unit=°C
